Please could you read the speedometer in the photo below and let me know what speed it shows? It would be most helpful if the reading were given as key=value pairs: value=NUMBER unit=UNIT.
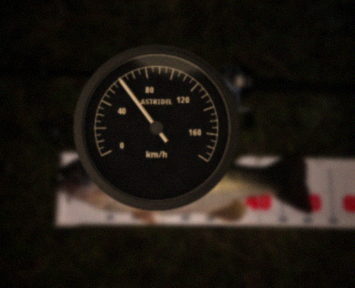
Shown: value=60 unit=km/h
